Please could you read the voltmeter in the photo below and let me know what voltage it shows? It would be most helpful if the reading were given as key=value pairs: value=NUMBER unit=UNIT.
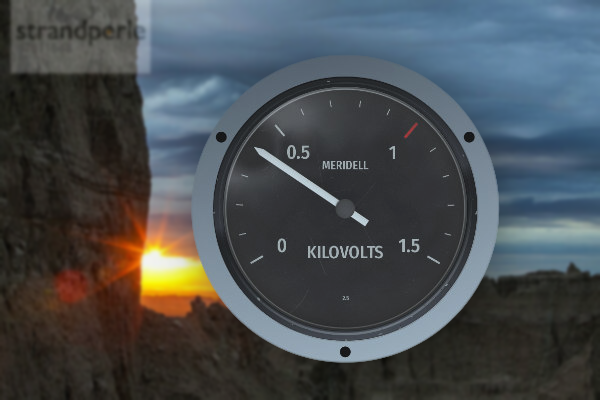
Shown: value=0.4 unit=kV
